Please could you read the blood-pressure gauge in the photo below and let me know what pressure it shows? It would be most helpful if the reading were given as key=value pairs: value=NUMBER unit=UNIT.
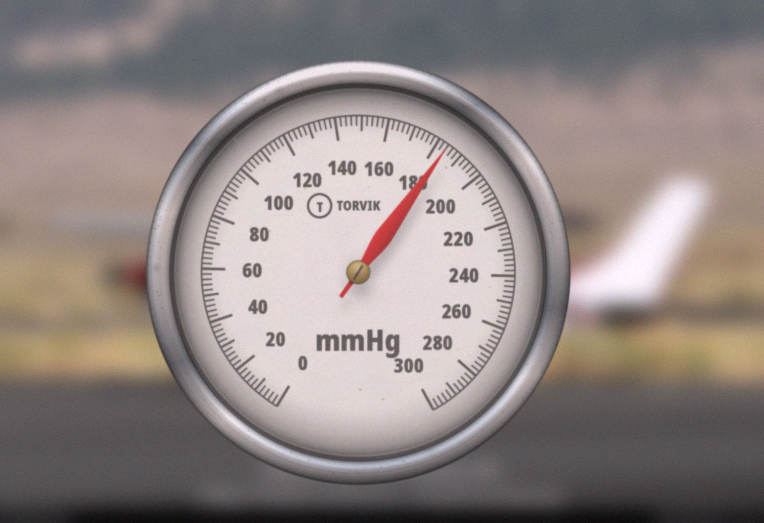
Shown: value=184 unit=mmHg
